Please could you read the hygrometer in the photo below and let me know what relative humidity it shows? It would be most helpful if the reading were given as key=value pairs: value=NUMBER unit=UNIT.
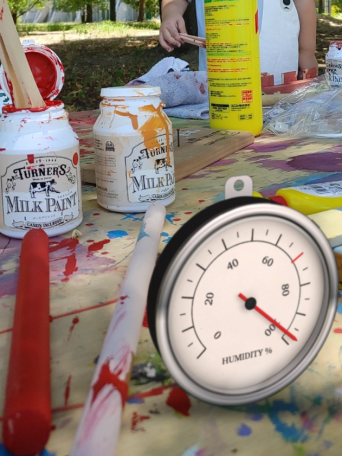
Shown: value=97.5 unit=%
